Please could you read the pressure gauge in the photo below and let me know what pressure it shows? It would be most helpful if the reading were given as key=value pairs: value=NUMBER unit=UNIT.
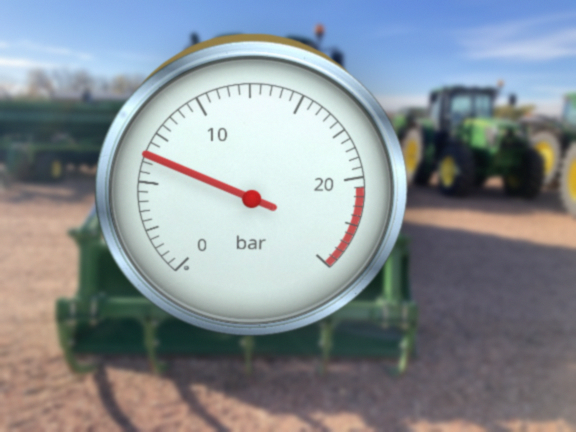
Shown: value=6.5 unit=bar
